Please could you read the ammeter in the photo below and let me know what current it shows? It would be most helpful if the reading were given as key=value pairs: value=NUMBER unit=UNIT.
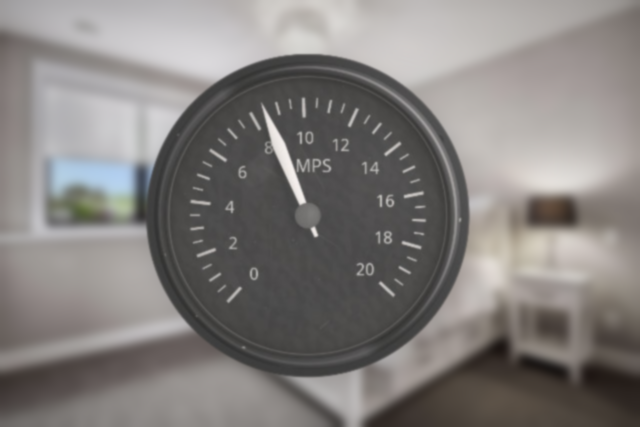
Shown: value=8.5 unit=A
